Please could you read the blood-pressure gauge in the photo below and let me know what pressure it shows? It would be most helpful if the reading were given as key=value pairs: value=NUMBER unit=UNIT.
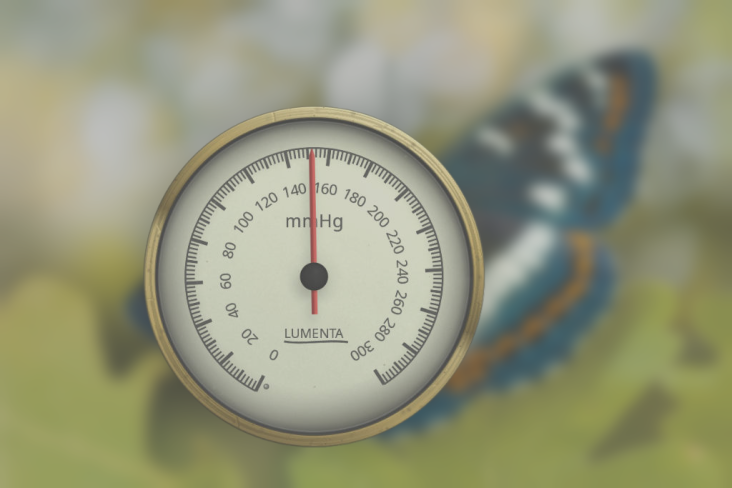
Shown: value=152 unit=mmHg
